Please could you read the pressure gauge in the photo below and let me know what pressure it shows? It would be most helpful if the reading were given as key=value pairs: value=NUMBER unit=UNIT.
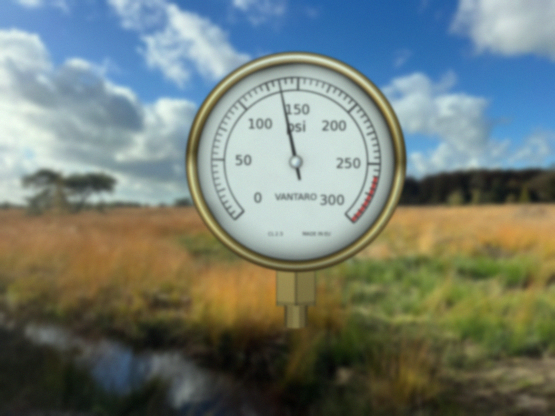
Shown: value=135 unit=psi
